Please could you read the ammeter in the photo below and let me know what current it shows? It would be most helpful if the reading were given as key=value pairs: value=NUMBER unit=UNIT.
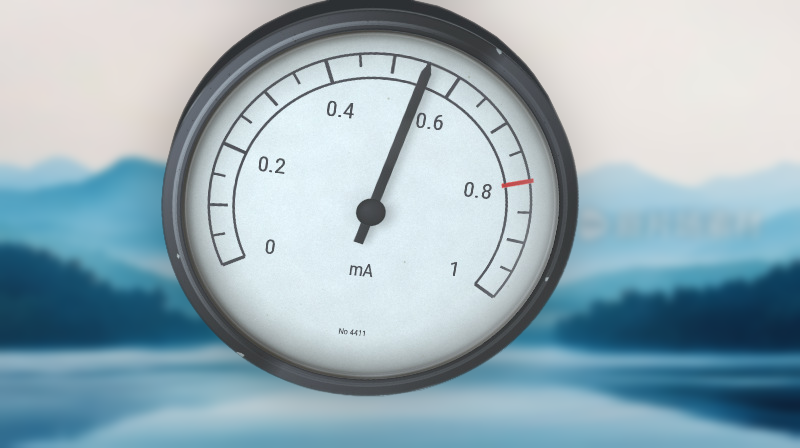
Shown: value=0.55 unit=mA
